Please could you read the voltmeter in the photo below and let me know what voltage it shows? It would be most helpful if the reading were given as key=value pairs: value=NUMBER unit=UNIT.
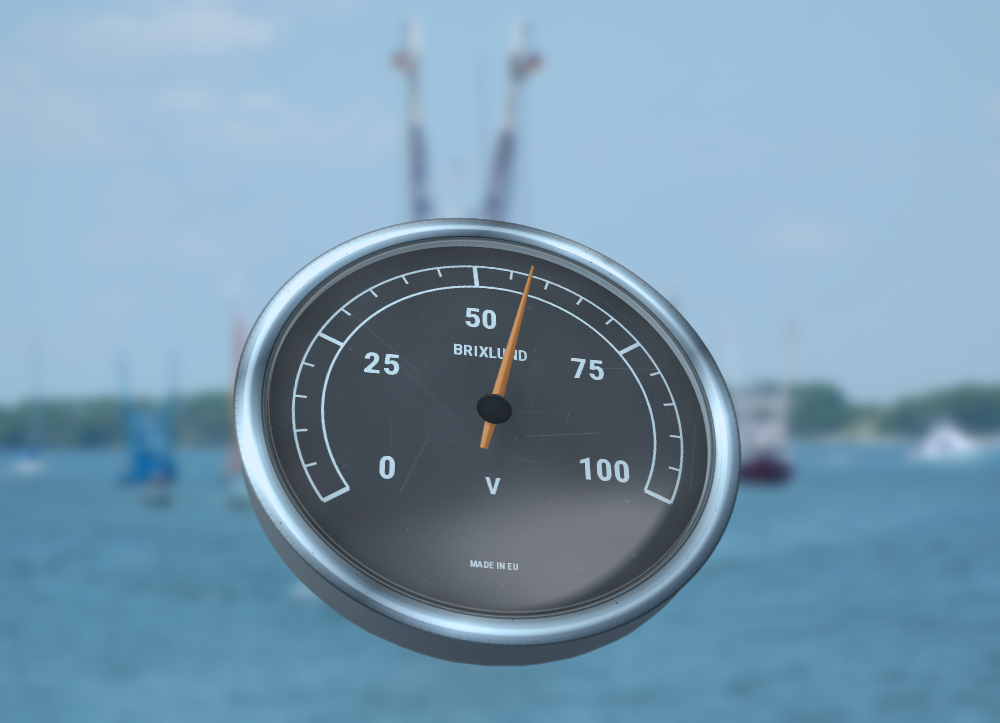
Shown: value=57.5 unit=V
